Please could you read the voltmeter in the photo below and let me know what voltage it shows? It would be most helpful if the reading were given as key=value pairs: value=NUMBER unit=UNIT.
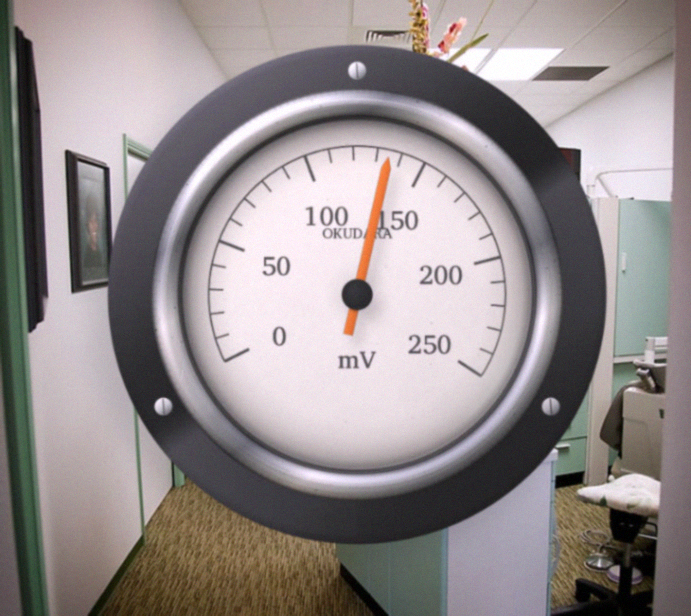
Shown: value=135 unit=mV
